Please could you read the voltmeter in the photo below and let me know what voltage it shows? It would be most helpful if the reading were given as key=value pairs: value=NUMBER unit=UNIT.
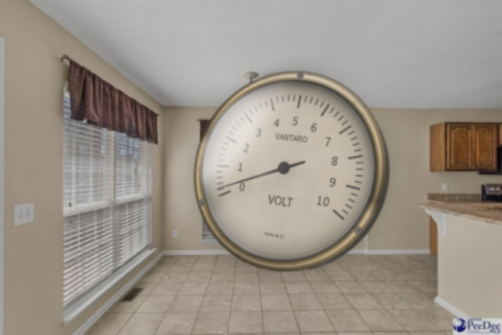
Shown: value=0.2 unit=V
